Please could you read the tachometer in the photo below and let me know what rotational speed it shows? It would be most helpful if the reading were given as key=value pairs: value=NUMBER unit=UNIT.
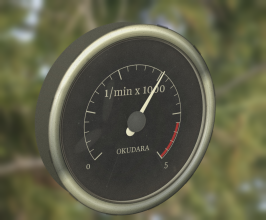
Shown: value=3000 unit=rpm
